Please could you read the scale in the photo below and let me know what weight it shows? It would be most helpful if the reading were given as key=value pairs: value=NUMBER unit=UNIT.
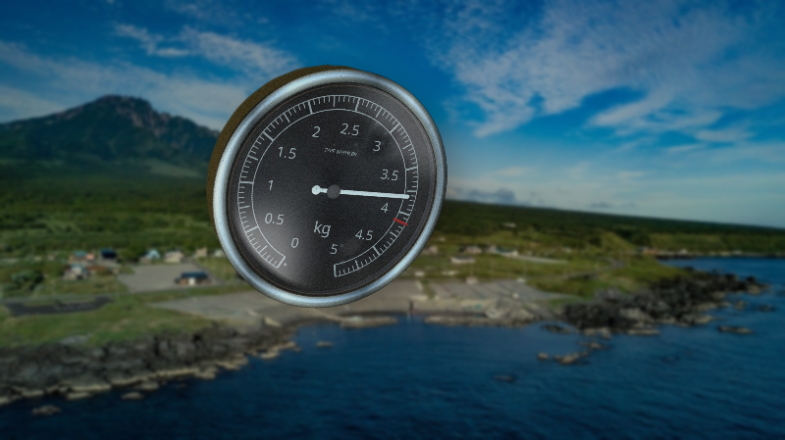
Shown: value=3.8 unit=kg
